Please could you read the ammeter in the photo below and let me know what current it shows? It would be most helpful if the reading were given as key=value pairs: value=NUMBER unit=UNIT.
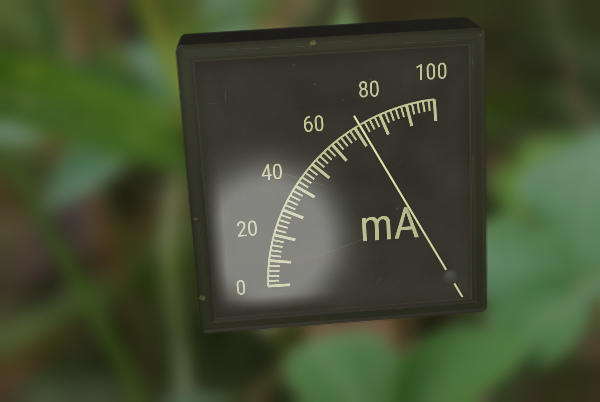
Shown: value=72 unit=mA
